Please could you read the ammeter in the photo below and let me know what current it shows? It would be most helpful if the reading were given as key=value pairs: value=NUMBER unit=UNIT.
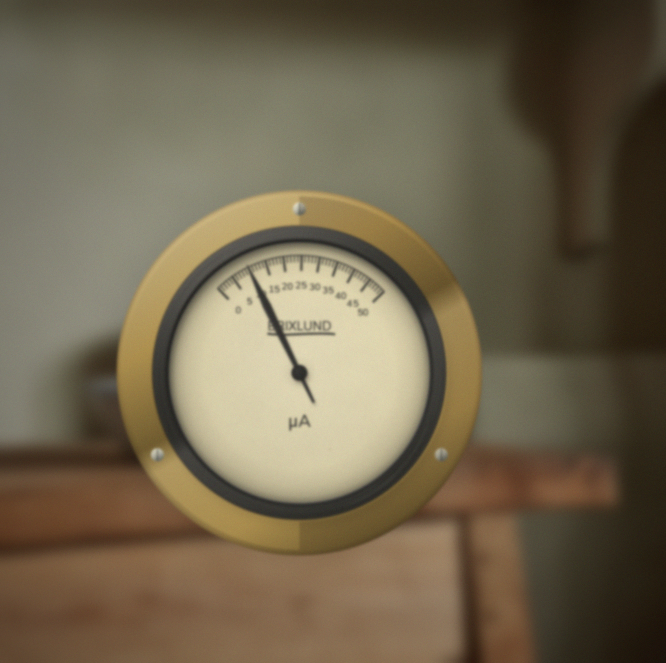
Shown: value=10 unit=µA
